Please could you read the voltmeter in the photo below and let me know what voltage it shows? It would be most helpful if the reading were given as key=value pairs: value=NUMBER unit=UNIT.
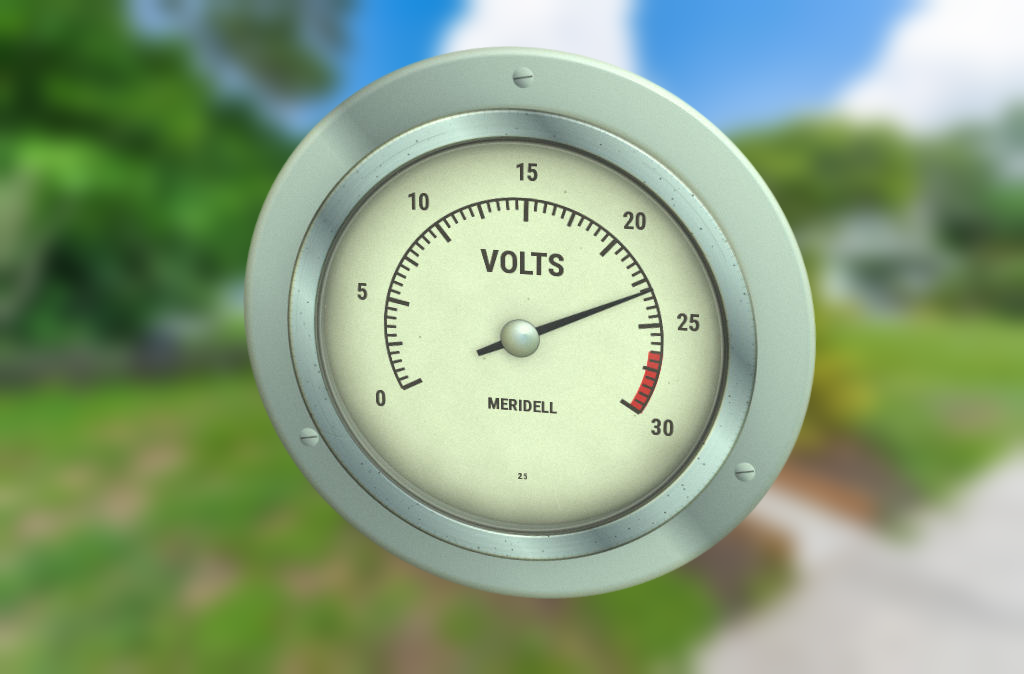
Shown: value=23 unit=V
